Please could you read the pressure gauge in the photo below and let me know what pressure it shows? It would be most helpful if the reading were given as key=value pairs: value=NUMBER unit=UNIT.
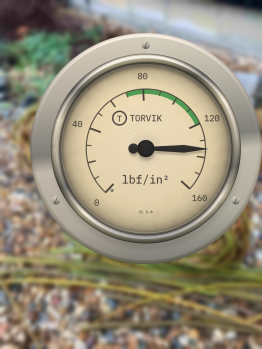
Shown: value=135 unit=psi
